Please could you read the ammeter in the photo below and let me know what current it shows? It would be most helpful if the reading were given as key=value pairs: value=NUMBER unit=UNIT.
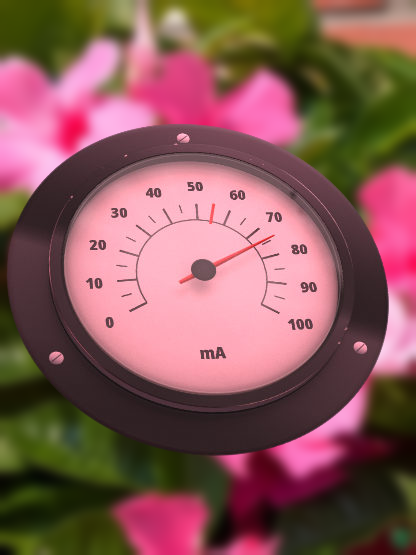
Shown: value=75 unit=mA
